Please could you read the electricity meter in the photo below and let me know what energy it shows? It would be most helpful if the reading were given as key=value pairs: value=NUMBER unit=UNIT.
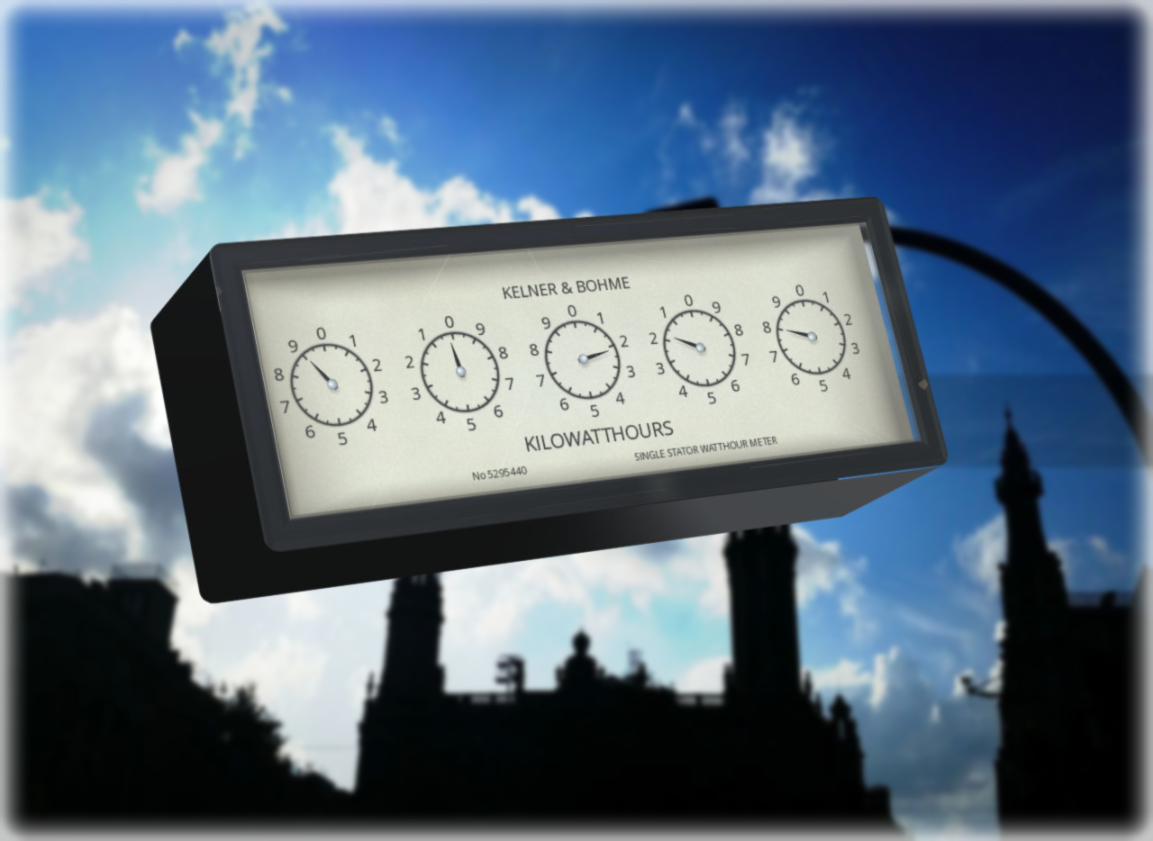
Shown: value=90218 unit=kWh
